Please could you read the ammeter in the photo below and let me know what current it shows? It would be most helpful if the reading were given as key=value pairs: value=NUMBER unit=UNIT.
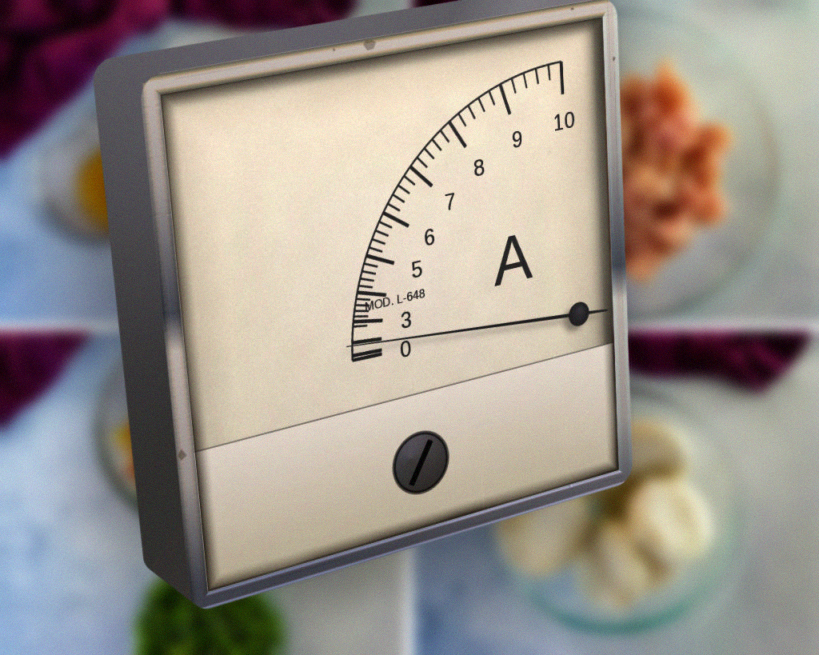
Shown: value=2 unit=A
